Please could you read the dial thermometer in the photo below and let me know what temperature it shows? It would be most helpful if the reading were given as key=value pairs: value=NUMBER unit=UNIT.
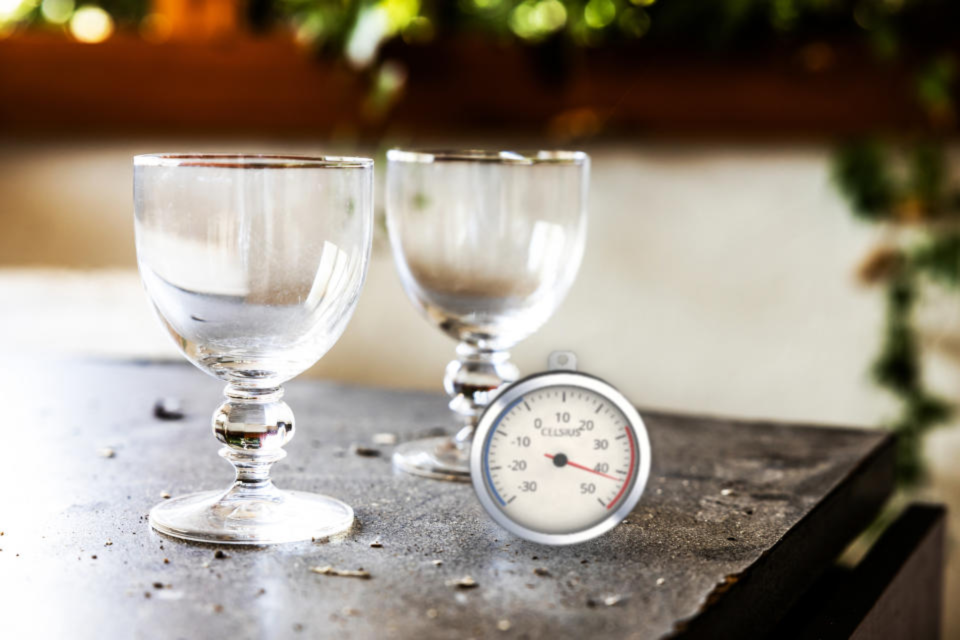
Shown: value=42 unit=°C
